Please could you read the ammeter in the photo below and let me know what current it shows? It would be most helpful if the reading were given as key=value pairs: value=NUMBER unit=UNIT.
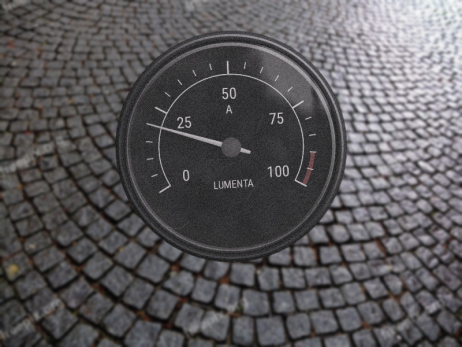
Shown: value=20 unit=A
